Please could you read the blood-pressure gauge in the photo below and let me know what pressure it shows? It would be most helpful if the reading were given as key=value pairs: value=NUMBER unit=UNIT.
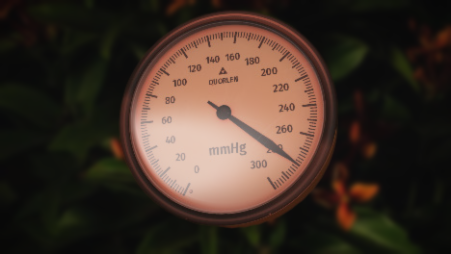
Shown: value=280 unit=mmHg
